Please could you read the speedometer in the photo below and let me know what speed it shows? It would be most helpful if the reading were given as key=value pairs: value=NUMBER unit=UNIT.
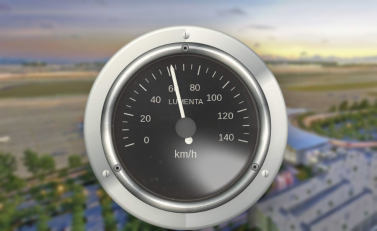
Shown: value=62.5 unit=km/h
